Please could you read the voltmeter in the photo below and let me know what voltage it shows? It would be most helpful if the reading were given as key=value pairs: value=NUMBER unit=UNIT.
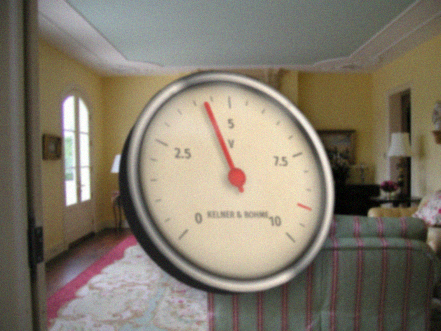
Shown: value=4.25 unit=V
